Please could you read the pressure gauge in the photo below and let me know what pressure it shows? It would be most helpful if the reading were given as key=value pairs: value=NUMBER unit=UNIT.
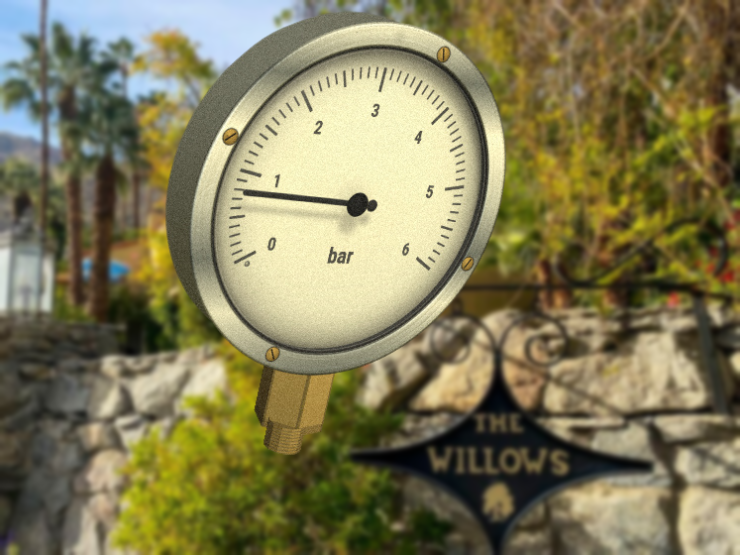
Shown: value=0.8 unit=bar
